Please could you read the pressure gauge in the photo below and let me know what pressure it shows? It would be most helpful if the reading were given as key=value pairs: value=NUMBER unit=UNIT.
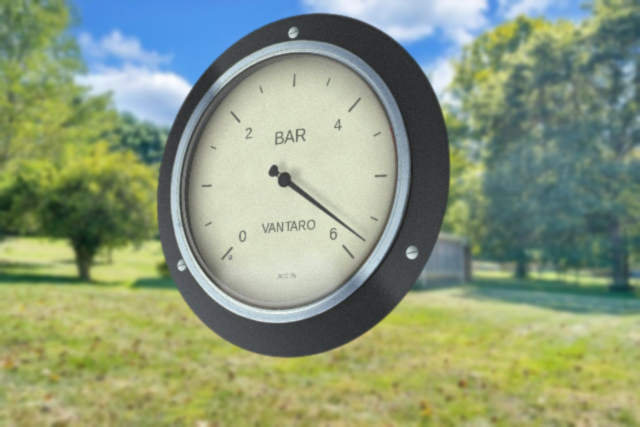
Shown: value=5.75 unit=bar
